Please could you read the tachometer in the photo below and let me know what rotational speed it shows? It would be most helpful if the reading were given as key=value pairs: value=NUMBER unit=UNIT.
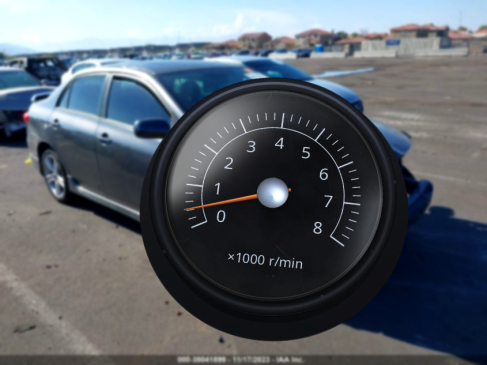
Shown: value=400 unit=rpm
